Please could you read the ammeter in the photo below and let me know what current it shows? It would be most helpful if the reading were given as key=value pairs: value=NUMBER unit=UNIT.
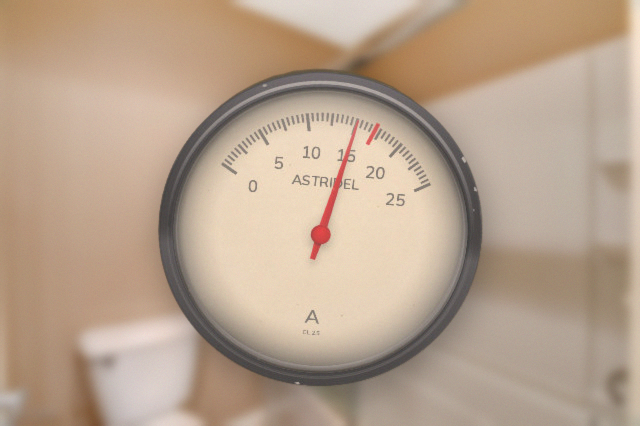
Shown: value=15 unit=A
